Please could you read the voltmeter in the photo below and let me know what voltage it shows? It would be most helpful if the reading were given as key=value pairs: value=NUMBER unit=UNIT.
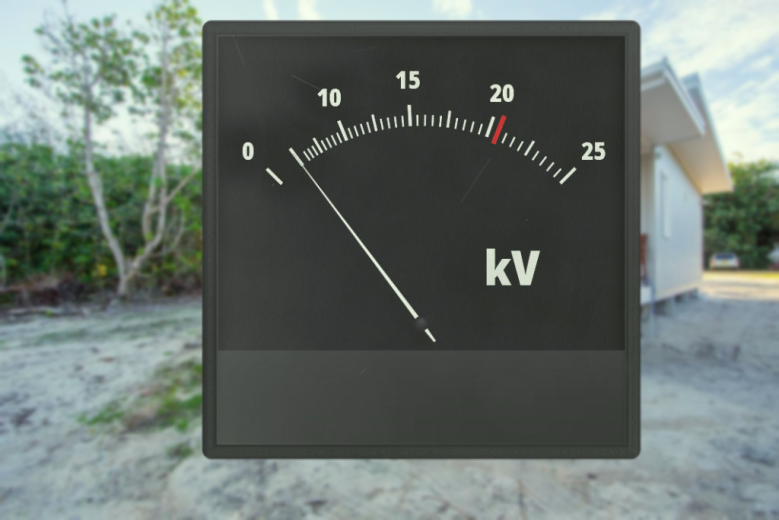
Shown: value=5 unit=kV
